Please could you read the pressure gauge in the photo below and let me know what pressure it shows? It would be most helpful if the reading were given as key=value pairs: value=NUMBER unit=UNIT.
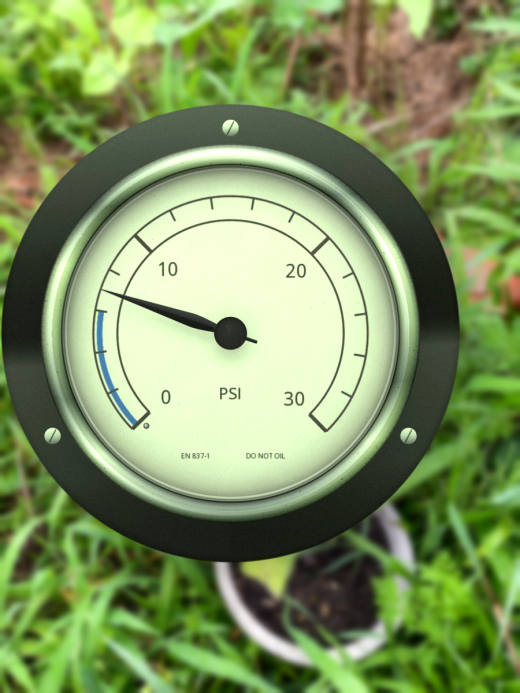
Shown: value=7 unit=psi
